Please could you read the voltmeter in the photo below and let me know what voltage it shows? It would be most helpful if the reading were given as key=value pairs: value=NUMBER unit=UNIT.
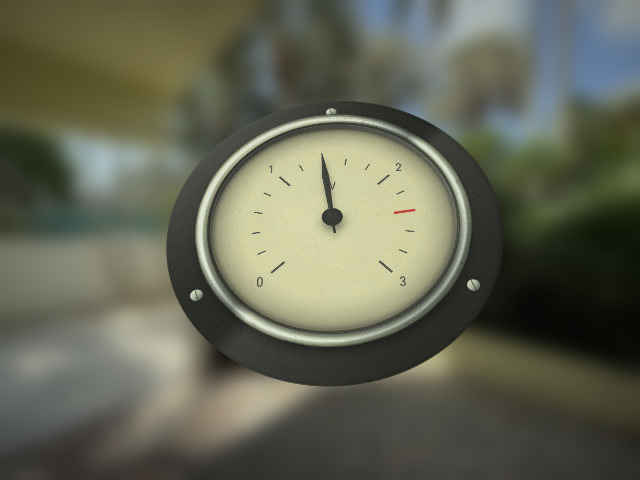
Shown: value=1.4 unit=V
